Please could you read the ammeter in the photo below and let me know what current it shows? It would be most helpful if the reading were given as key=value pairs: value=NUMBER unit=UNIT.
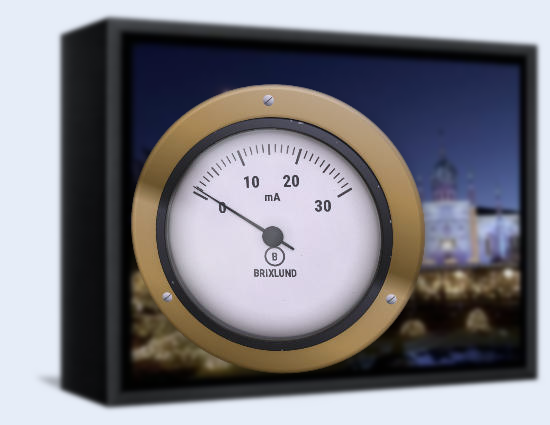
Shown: value=1 unit=mA
